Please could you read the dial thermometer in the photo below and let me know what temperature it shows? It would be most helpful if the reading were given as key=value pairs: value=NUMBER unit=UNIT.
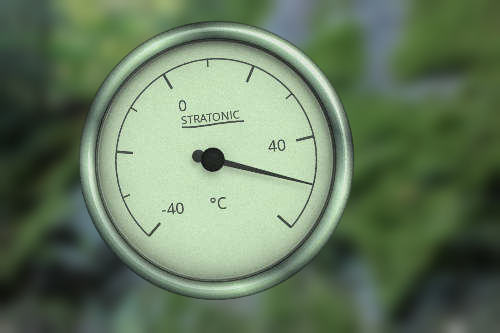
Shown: value=50 unit=°C
